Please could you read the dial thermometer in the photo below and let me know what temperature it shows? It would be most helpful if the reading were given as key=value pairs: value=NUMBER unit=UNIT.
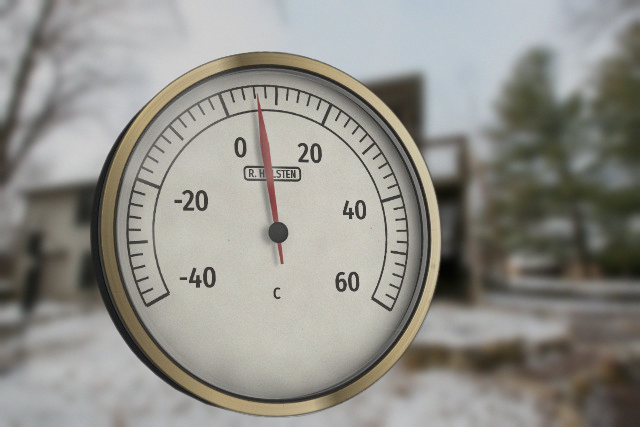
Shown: value=6 unit=°C
